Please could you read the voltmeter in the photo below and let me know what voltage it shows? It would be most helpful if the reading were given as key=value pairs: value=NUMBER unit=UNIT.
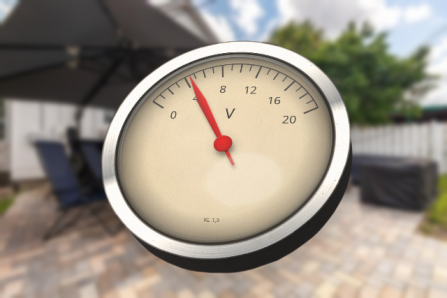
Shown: value=4.5 unit=V
